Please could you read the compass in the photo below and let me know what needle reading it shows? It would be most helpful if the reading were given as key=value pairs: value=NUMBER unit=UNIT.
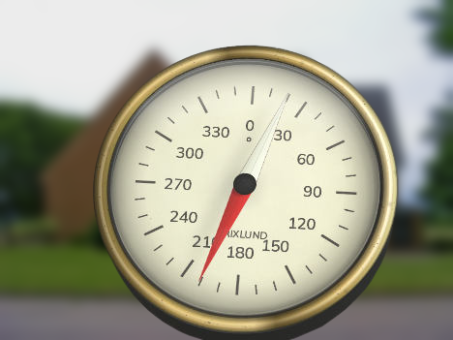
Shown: value=200 unit=°
